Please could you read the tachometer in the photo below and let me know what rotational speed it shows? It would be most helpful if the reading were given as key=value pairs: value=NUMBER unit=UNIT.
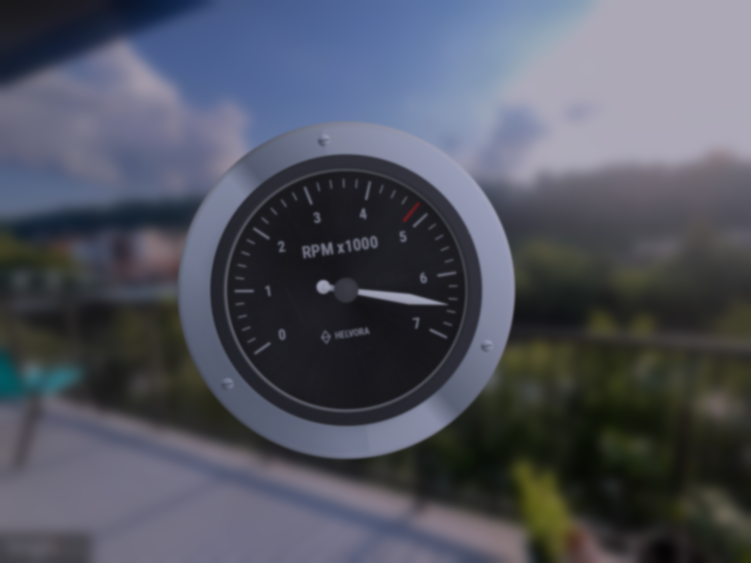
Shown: value=6500 unit=rpm
